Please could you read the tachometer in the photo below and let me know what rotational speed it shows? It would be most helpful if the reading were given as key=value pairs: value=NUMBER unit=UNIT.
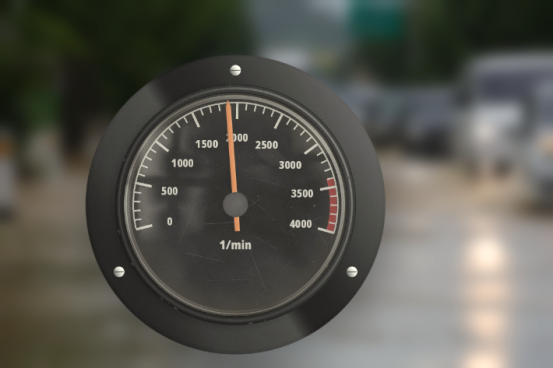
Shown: value=1900 unit=rpm
